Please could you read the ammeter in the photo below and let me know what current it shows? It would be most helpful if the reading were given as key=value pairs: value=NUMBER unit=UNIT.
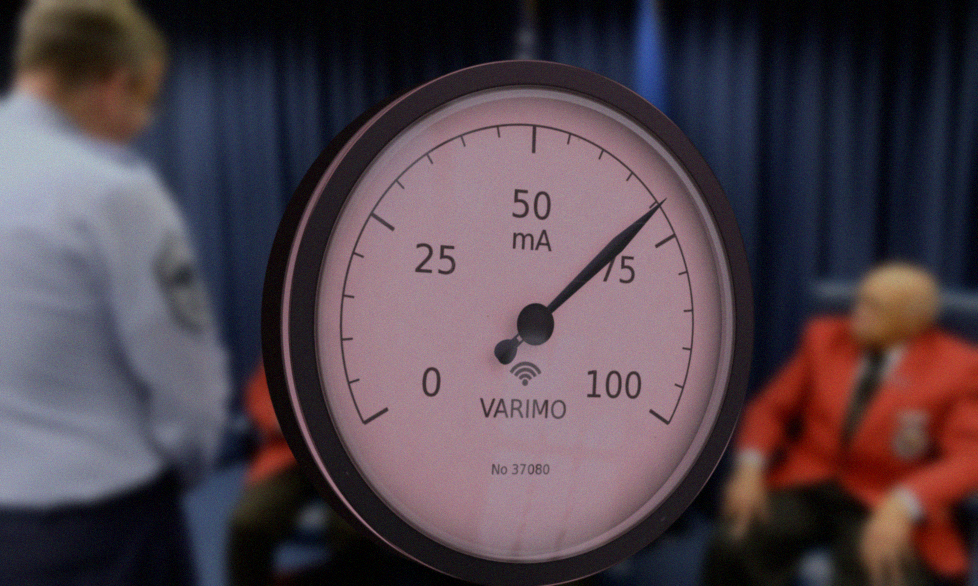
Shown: value=70 unit=mA
